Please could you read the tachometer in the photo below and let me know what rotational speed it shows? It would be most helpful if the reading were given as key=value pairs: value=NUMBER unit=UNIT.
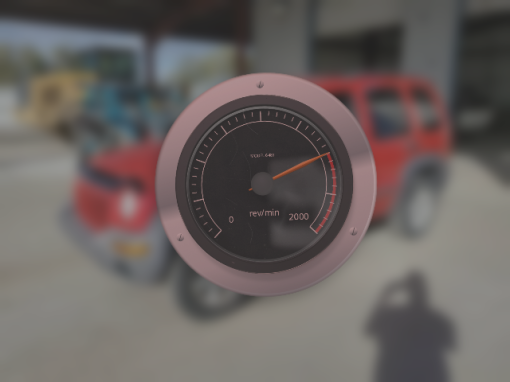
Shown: value=1500 unit=rpm
